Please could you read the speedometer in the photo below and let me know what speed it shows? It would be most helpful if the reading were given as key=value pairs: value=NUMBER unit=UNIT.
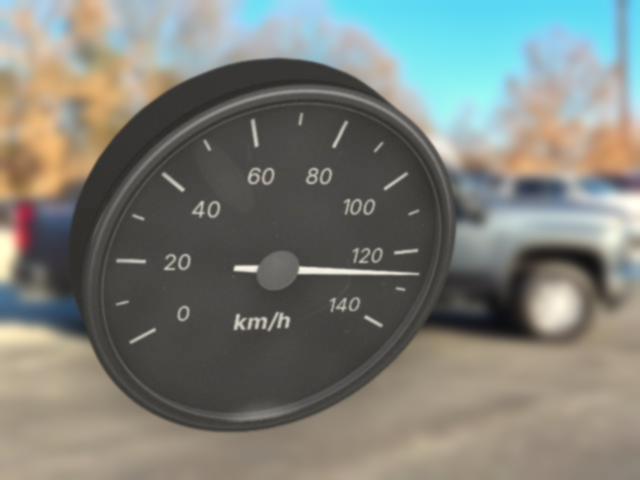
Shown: value=125 unit=km/h
